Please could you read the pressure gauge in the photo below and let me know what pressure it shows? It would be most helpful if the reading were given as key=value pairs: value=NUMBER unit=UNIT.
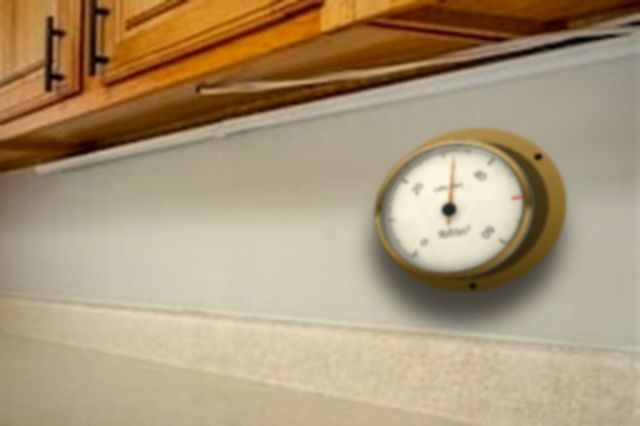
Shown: value=32.5 unit=psi
